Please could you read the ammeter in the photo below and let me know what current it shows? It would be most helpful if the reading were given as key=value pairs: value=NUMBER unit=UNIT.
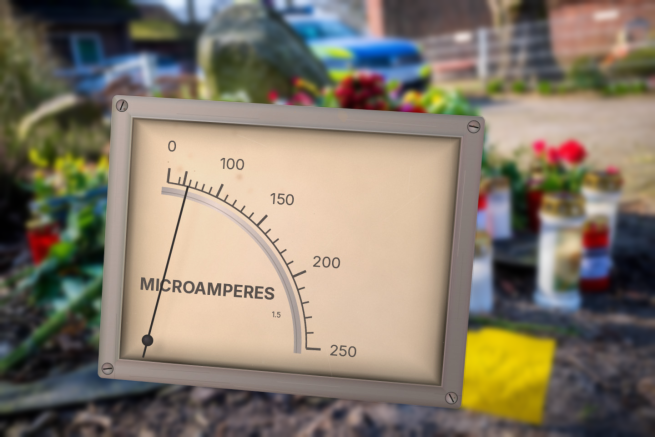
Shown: value=60 unit=µA
